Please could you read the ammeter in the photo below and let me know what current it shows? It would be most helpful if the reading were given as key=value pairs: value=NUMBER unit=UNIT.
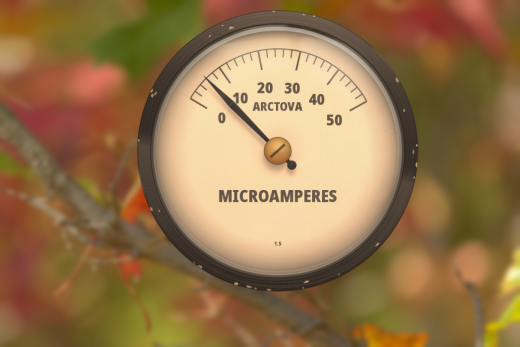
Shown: value=6 unit=µA
